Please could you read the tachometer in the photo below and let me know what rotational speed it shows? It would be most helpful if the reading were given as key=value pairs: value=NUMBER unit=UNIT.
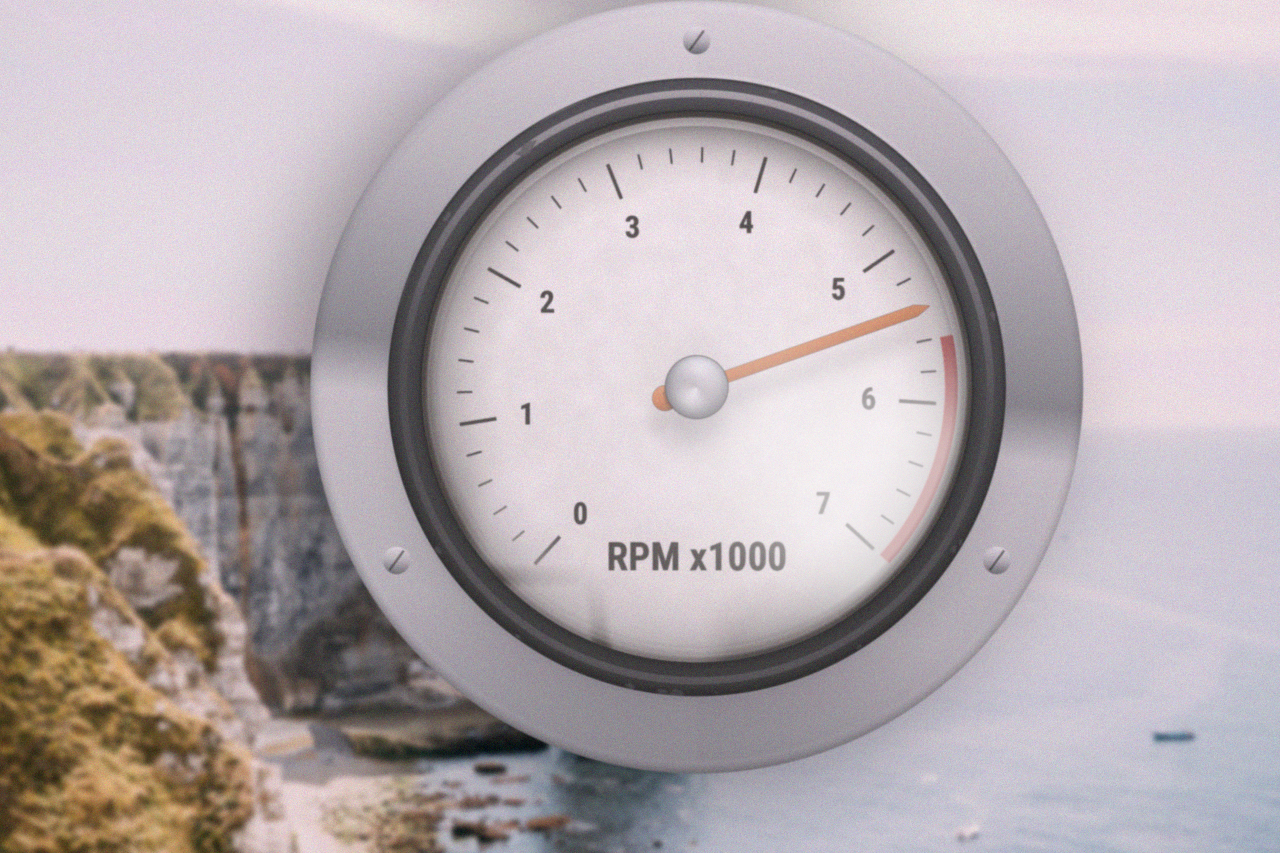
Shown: value=5400 unit=rpm
